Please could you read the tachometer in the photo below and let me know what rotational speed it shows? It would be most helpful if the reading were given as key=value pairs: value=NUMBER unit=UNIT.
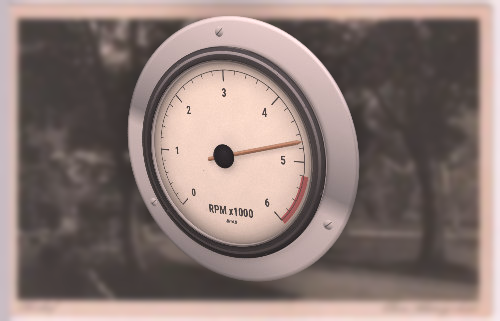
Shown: value=4700 unit=rpm
